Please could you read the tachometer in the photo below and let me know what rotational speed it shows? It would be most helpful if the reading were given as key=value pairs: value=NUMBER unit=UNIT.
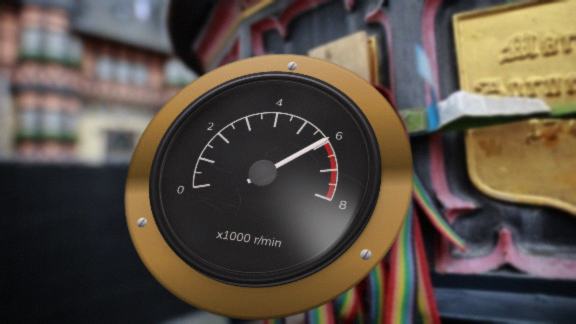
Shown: value=6000 unit=rpm
